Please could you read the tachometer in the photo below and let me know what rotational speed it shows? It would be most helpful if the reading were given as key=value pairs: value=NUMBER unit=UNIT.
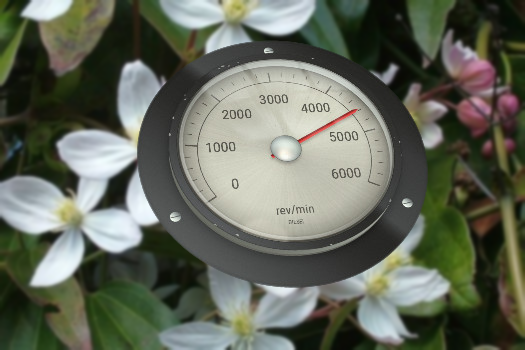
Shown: value=4600 unit=rpm
